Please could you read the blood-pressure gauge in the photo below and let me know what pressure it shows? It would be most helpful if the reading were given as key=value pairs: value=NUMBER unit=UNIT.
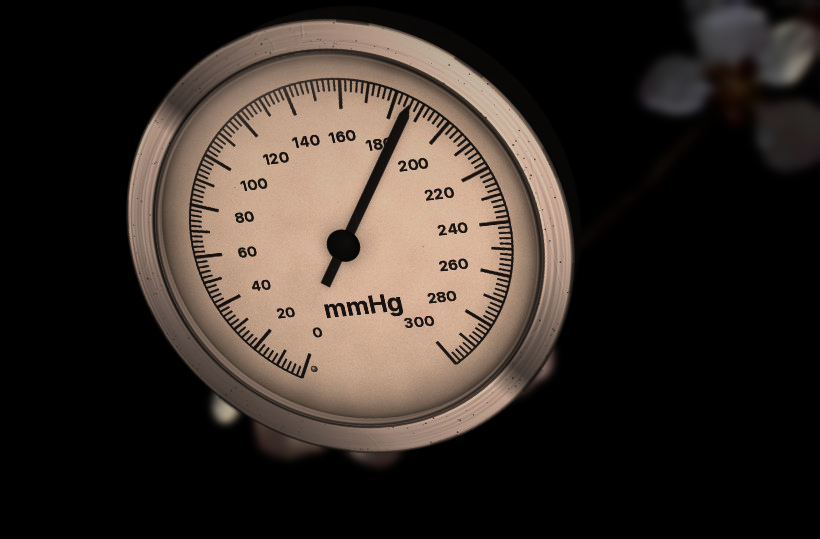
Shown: value=186 unit=mmHg
